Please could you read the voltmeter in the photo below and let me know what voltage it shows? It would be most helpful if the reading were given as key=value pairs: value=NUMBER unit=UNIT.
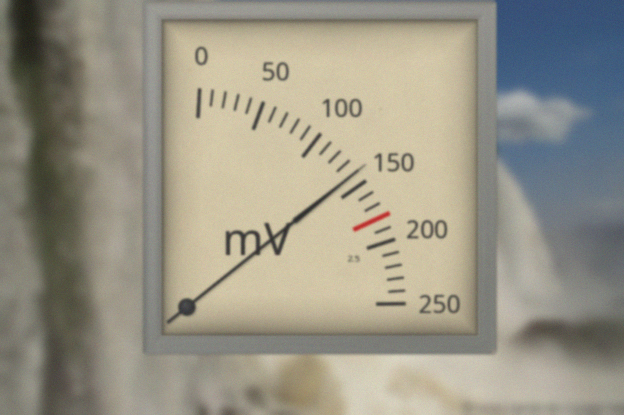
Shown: value=140 unit=mV
